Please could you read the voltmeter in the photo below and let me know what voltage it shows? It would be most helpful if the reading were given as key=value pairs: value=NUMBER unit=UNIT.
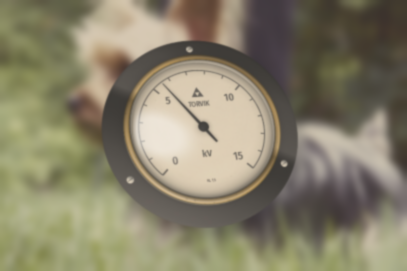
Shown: value=5.5 unit=kV
